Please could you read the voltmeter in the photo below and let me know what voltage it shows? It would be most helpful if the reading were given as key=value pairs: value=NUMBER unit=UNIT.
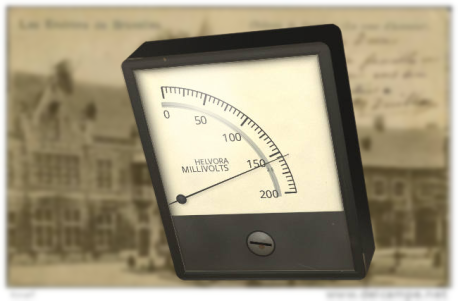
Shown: value=155 unit=mV
